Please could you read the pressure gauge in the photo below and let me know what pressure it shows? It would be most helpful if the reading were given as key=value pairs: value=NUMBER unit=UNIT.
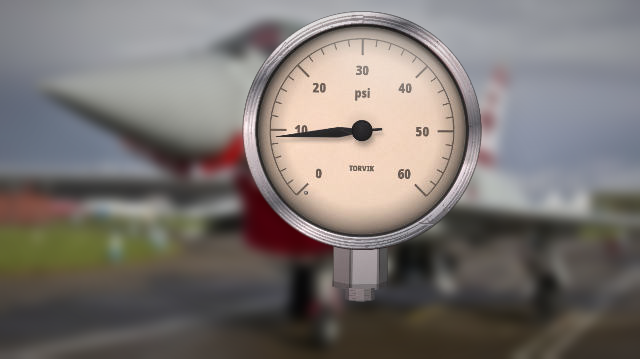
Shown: value=9 unit=psi
